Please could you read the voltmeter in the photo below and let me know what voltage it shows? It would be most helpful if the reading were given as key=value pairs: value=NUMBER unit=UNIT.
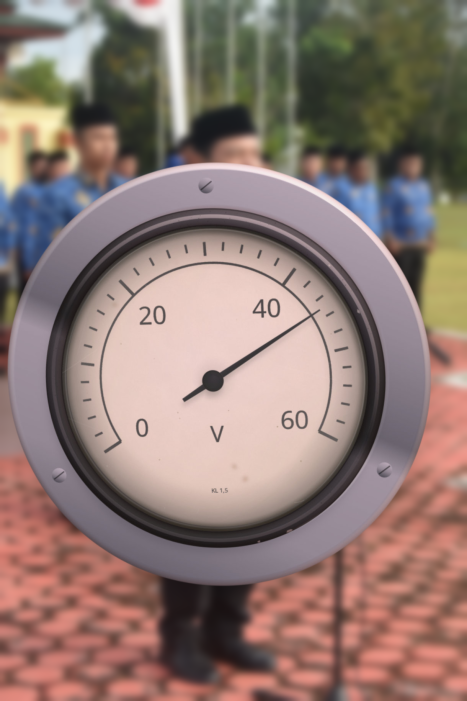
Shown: value=45 unit=V
